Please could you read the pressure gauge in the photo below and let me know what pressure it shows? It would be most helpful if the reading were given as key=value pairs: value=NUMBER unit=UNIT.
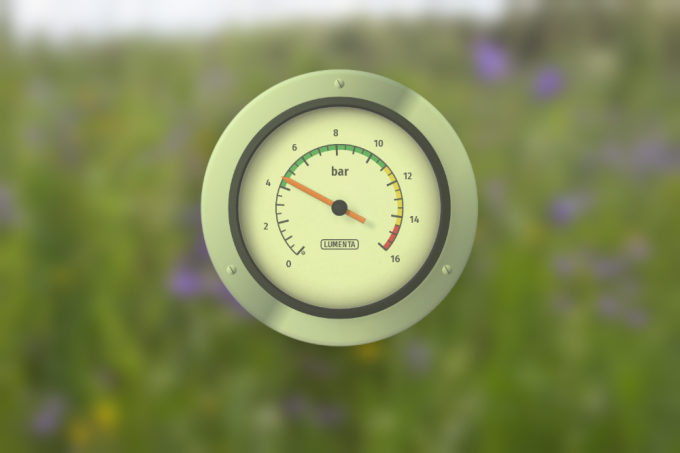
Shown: value=4.5 unit=bar
